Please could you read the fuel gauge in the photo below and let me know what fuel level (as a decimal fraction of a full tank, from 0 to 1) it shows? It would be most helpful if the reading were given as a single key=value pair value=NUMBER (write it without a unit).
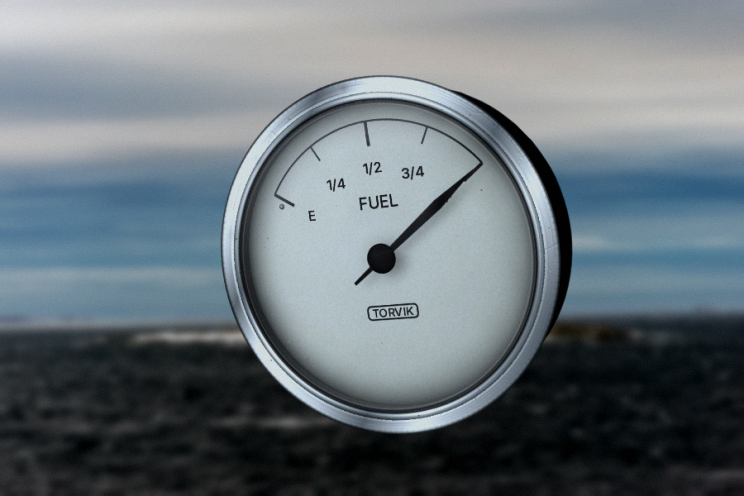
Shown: value=1
